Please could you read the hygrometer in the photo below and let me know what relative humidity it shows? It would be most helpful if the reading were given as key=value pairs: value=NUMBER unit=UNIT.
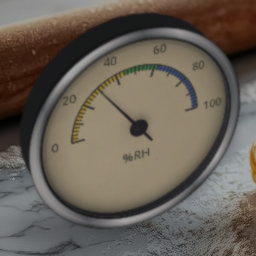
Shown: value=30 unit=%
